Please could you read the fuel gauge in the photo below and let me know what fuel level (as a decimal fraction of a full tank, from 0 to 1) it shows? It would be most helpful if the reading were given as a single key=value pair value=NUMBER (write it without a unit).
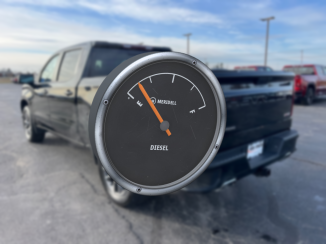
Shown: value=0.125
